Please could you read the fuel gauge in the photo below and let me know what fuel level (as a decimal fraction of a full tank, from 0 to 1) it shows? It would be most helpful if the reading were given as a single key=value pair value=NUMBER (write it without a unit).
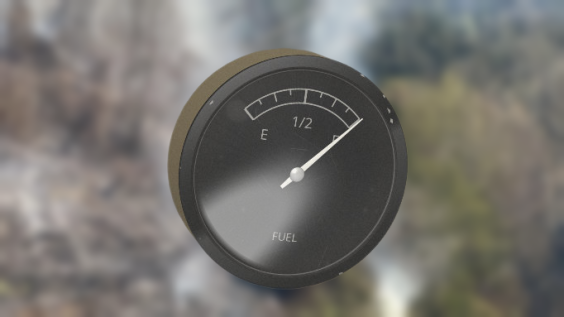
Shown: value=1
